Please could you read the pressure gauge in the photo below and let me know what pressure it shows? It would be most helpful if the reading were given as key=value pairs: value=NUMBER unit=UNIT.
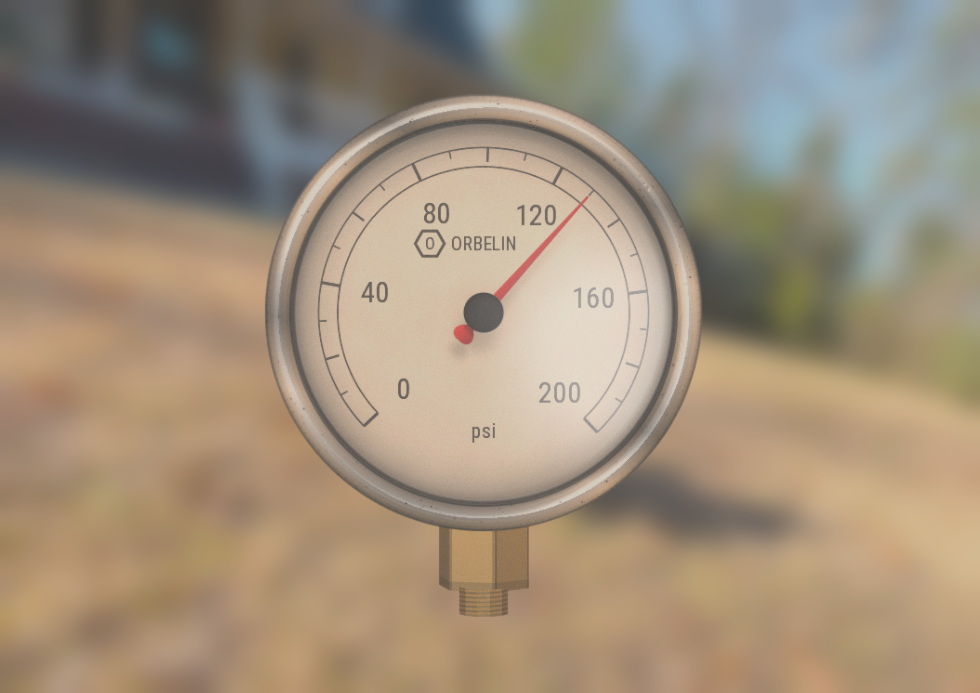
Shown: value=130 unit=psi
